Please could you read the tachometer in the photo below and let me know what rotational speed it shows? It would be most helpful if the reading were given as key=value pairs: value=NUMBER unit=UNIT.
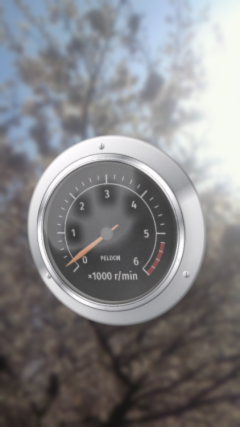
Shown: value=200 unit=rpm
